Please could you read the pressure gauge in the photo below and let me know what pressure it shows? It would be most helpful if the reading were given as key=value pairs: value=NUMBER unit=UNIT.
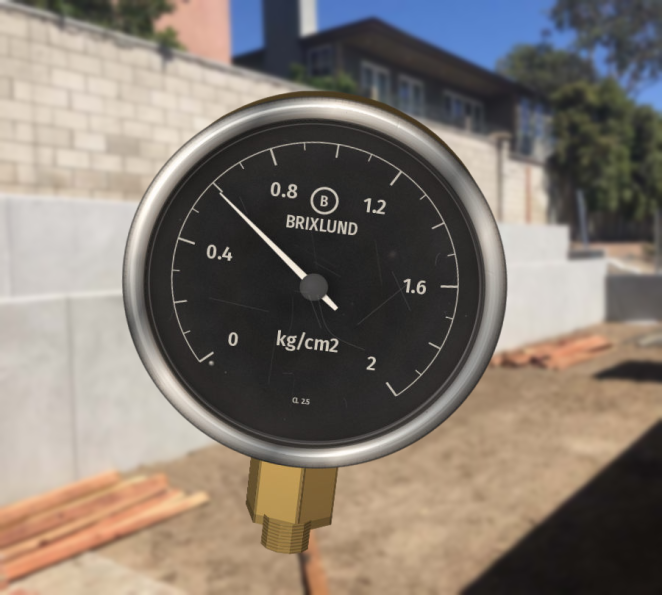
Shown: value=0.6 unit=kg/cm²
